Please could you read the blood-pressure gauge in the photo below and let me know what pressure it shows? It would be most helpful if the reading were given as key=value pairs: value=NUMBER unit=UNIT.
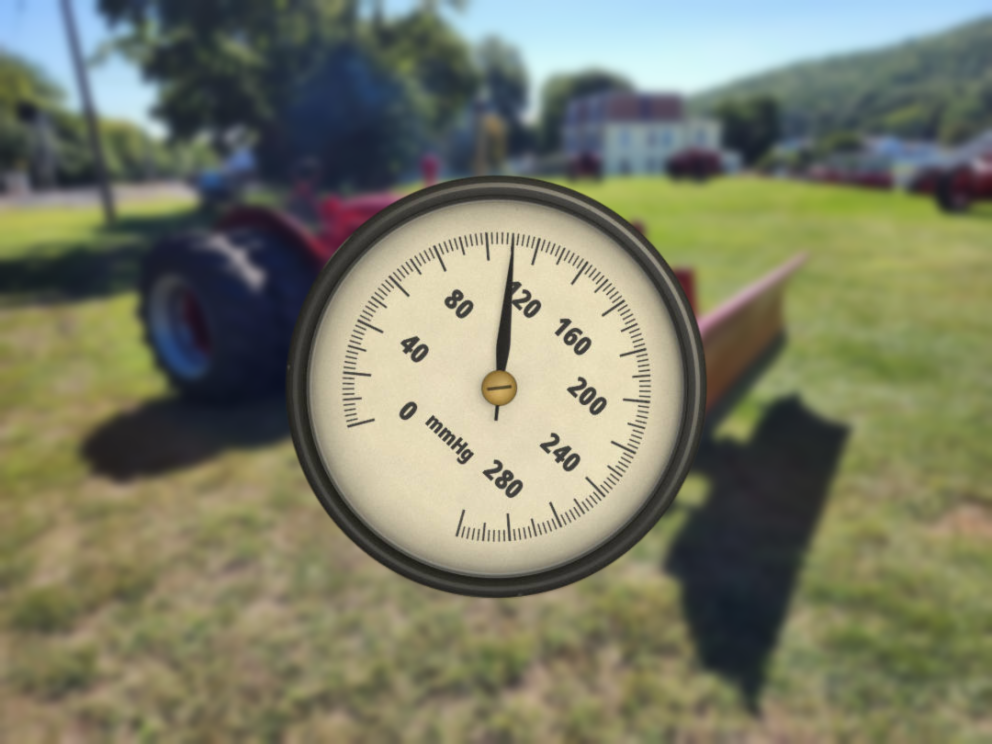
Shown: value=110 unit=mmHg
